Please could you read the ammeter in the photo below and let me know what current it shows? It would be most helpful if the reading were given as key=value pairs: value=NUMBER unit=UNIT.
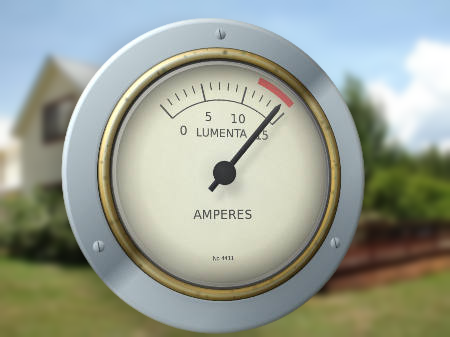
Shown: value=14 unit=A
